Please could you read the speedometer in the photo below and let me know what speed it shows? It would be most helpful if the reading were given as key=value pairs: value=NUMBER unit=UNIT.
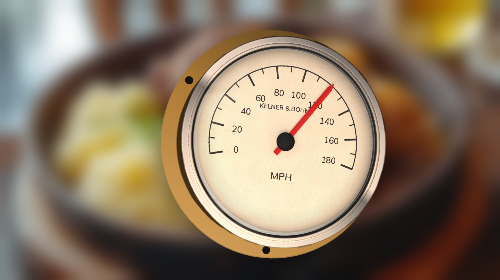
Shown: value=120 unit=mph
